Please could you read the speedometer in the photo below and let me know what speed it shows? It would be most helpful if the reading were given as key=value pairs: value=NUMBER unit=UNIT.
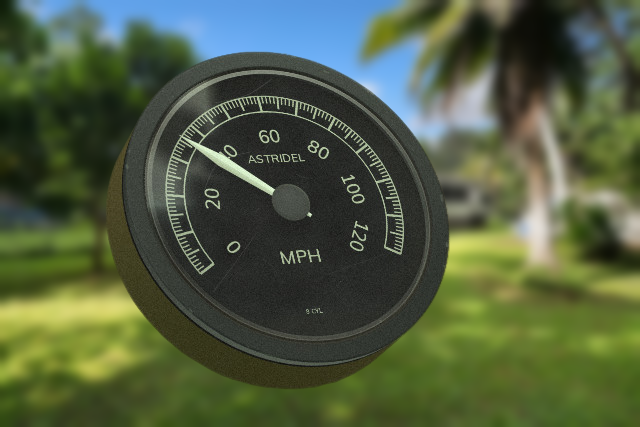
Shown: value=35 unit=mph
